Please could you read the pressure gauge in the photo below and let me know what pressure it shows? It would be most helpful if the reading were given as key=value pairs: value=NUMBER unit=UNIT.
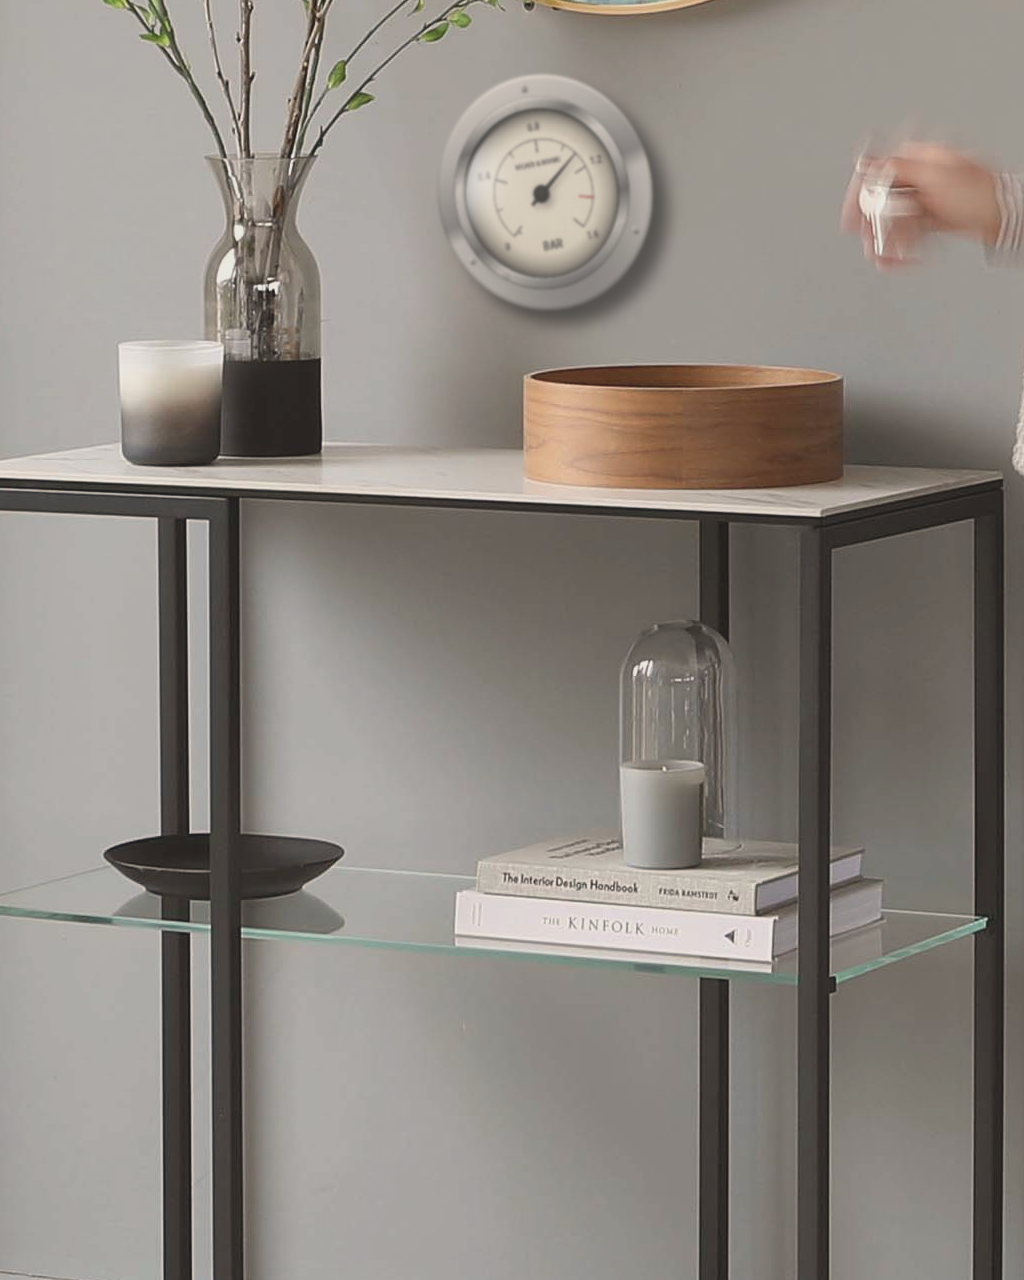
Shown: value=1.1 unit=bar
